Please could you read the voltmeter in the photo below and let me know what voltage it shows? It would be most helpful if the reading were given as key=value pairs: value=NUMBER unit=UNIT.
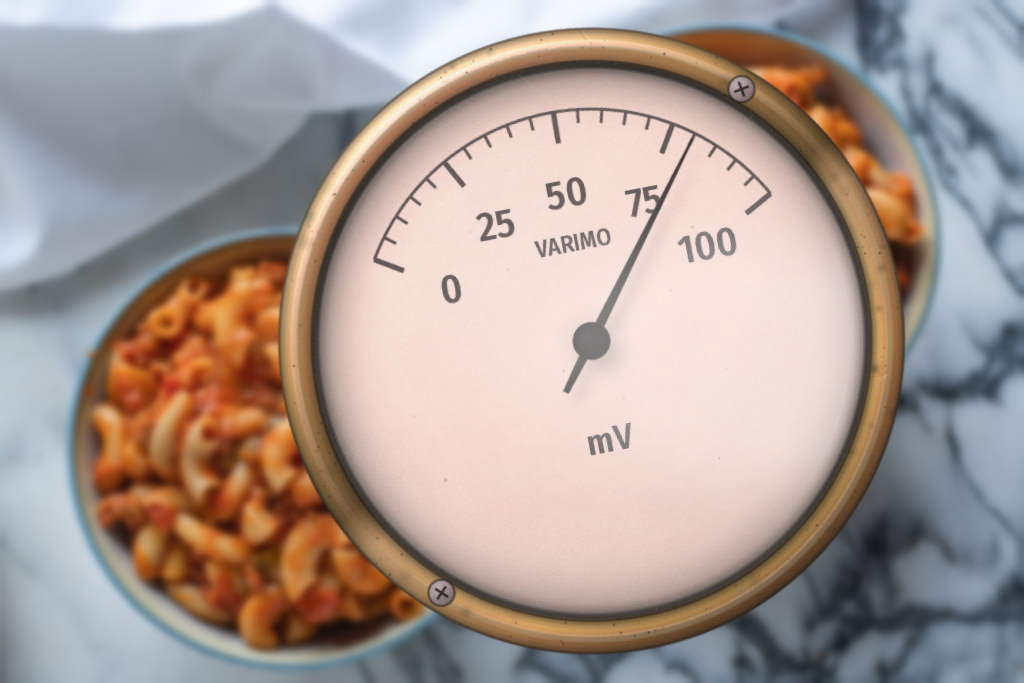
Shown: value=80 unit=mV
